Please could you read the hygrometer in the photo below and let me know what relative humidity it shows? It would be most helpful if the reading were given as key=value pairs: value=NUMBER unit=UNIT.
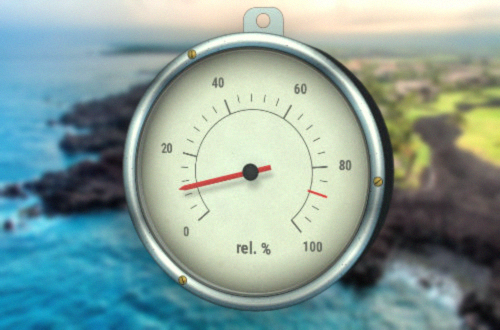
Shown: value=10 unit=%
